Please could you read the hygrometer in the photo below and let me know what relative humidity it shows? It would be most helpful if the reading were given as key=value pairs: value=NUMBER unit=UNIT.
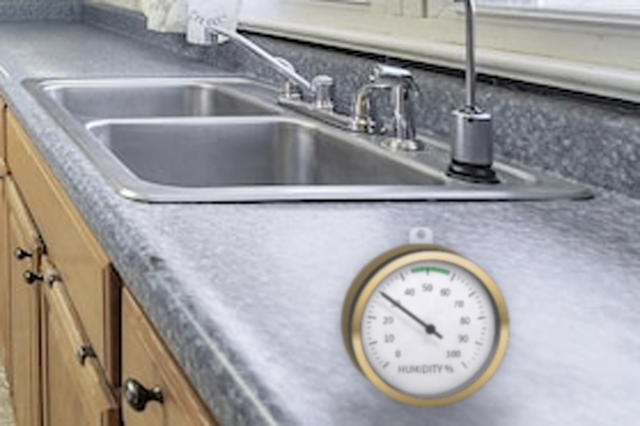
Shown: value=30 unit=%
